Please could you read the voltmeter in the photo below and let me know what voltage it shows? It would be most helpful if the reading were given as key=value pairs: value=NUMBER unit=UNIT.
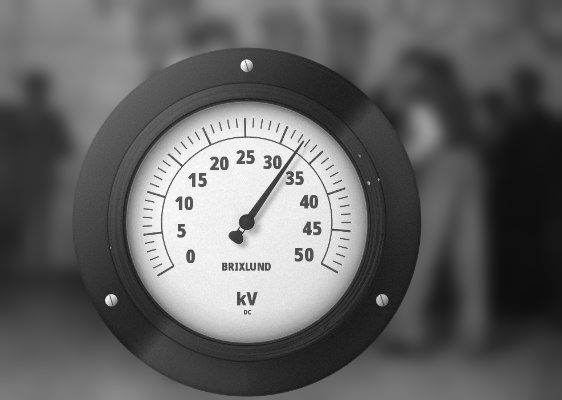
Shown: value=32.5 unit=kV
